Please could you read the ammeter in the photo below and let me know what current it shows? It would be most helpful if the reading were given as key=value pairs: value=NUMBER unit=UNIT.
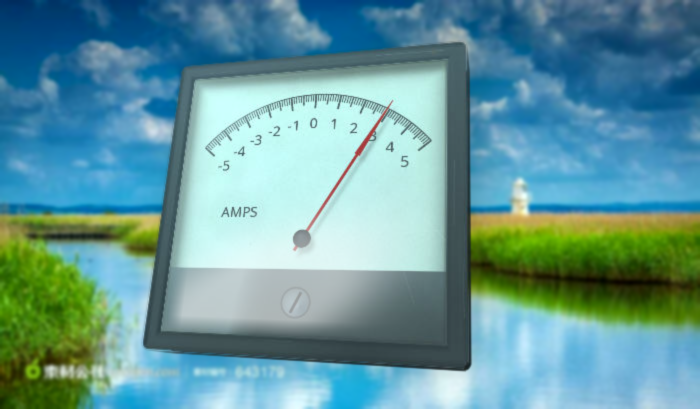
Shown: value=3 unit=A
